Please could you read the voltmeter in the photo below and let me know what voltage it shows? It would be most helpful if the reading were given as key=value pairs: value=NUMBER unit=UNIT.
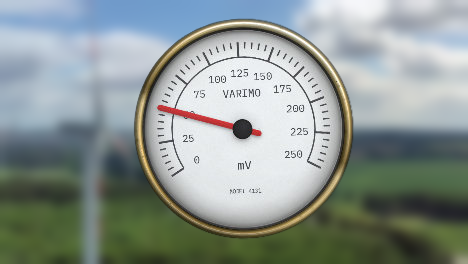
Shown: value=50 unit=mV
